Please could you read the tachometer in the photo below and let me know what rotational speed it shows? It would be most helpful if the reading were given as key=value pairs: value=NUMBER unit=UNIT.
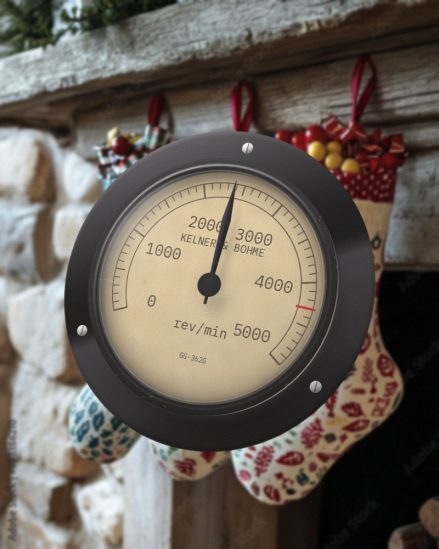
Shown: value=2400 unit=rpm
